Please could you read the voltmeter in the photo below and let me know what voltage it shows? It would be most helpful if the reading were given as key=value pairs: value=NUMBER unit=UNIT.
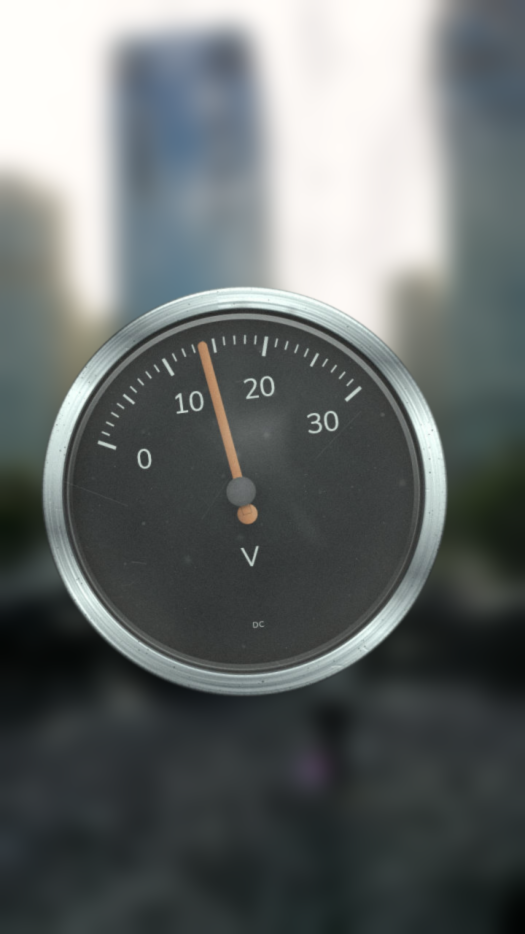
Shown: value=14 unit=V
